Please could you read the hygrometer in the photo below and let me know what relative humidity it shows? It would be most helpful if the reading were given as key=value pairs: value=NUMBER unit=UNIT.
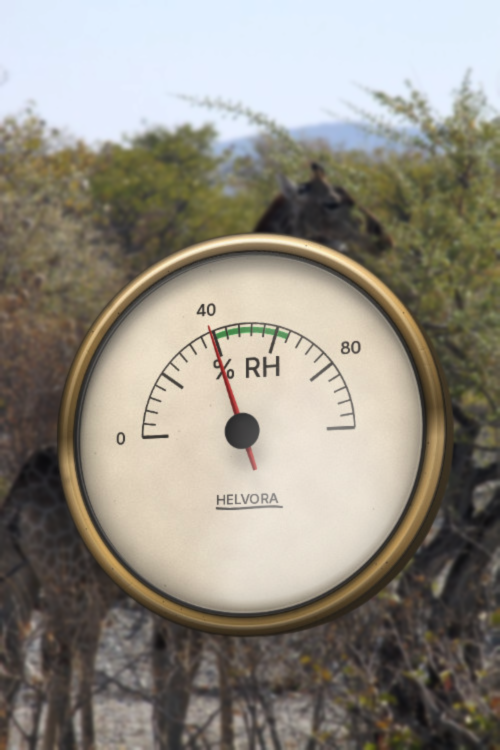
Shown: value=40 unit=%
